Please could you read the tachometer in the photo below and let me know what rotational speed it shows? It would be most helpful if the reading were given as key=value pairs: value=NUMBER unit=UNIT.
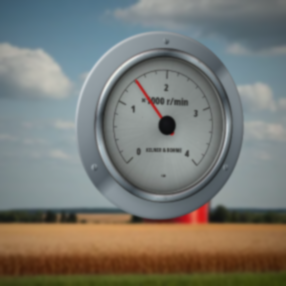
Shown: value=1400 unit=rpm
